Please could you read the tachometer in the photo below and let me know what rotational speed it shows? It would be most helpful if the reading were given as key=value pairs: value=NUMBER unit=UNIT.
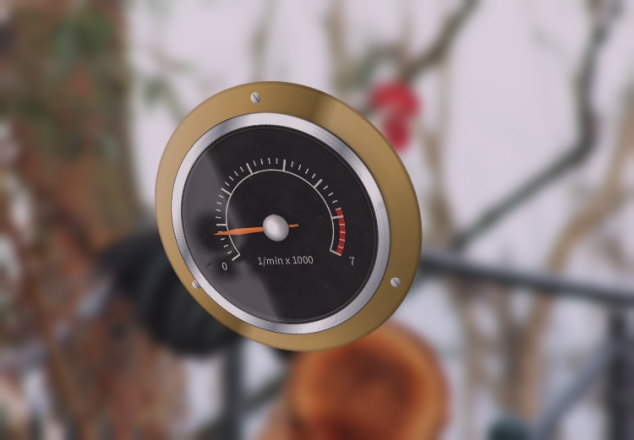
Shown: value=800 unit=rpm
